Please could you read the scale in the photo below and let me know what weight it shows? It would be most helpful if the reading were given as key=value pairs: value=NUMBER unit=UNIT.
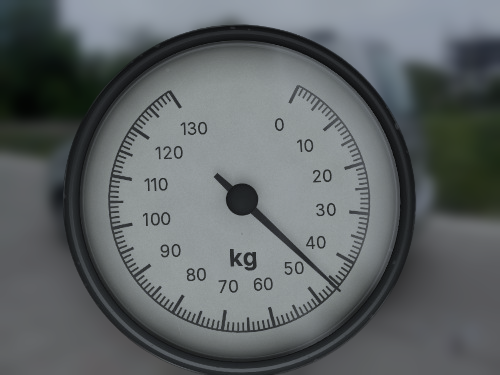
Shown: value=46 unit=kg
